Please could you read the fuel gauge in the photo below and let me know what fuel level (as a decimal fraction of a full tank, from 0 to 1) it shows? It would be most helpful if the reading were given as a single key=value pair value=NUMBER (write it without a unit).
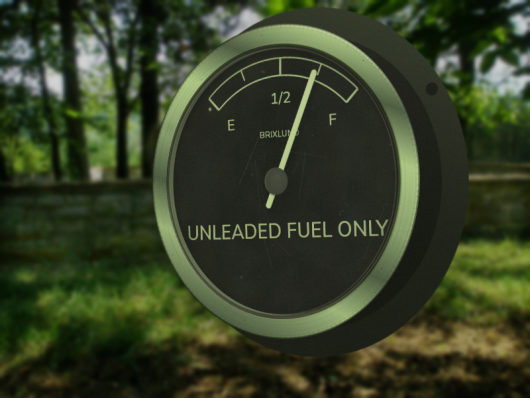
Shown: value=0.75
